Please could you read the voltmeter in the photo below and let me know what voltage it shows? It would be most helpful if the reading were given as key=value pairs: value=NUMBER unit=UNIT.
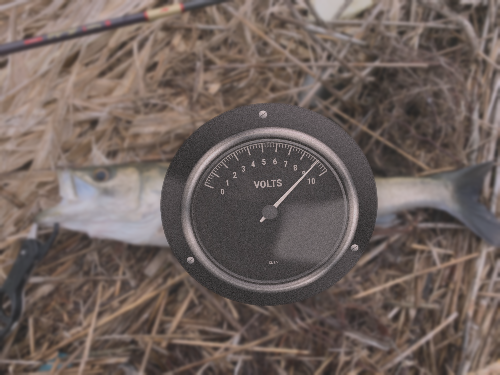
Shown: value=9 unit=V
